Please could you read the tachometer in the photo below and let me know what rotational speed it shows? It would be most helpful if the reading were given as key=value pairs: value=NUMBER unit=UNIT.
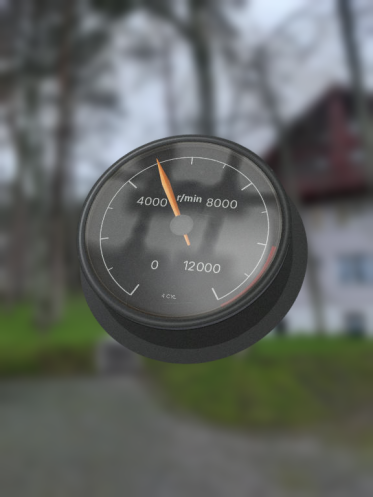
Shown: value=5000 unit=rpm
